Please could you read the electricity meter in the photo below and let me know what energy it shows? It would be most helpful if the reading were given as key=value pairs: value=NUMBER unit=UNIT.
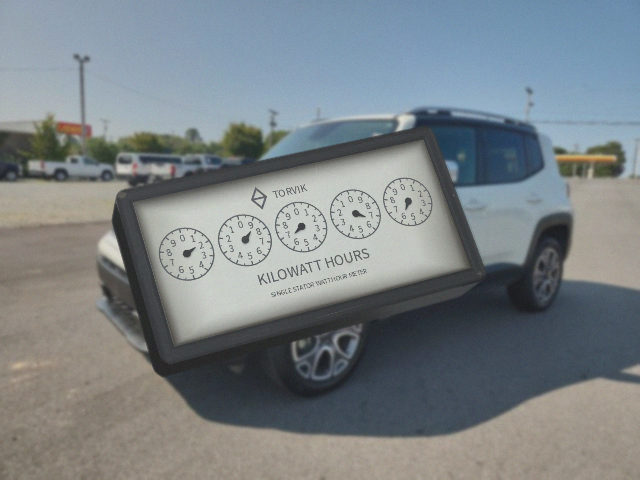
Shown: value=18666 unit=kWh
